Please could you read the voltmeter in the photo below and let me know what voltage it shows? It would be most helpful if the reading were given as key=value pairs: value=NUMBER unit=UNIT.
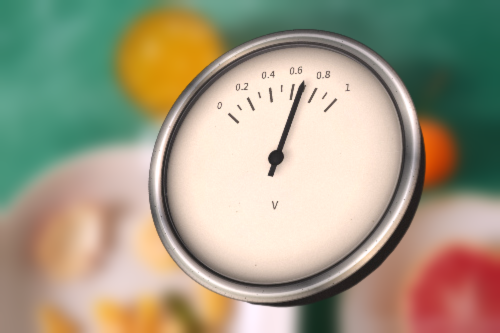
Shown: value=0.7 unit=V
